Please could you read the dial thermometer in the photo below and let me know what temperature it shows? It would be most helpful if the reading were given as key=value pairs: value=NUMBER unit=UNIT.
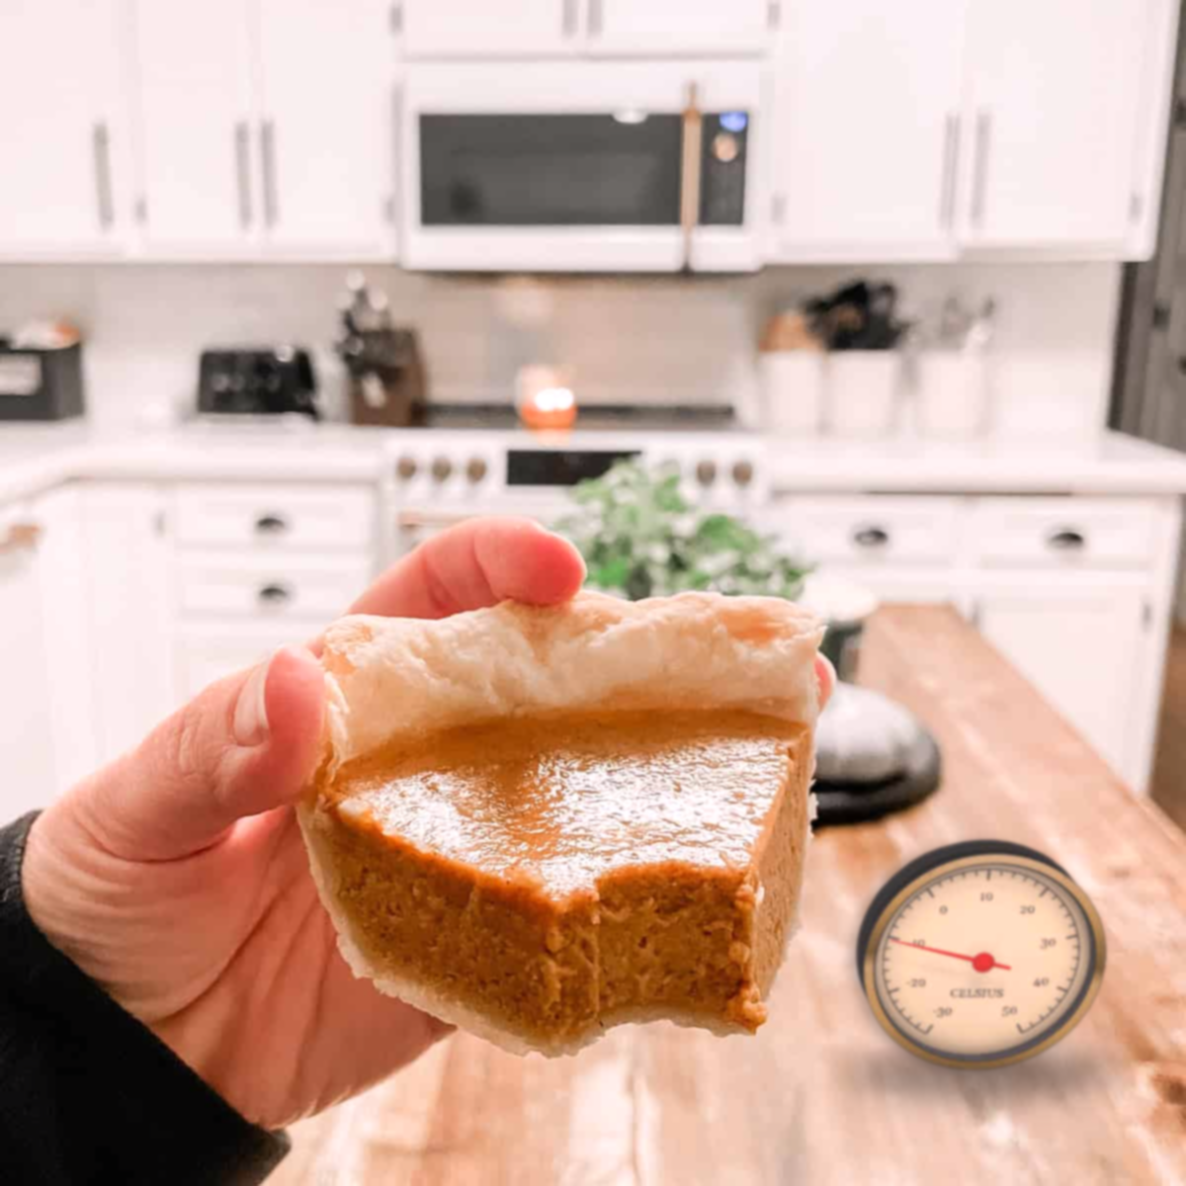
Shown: value=-10 unit=°C
